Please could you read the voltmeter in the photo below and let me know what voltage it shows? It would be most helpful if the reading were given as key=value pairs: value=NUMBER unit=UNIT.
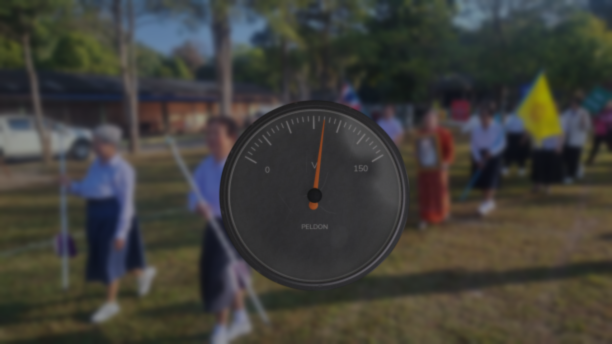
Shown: value=85 unit=V
